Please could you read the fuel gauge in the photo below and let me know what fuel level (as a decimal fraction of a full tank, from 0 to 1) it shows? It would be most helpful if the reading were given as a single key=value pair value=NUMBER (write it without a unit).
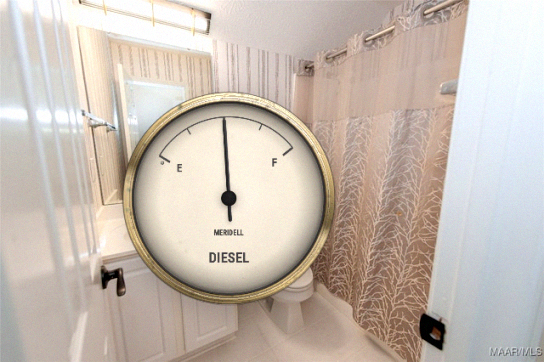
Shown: value=0.5
